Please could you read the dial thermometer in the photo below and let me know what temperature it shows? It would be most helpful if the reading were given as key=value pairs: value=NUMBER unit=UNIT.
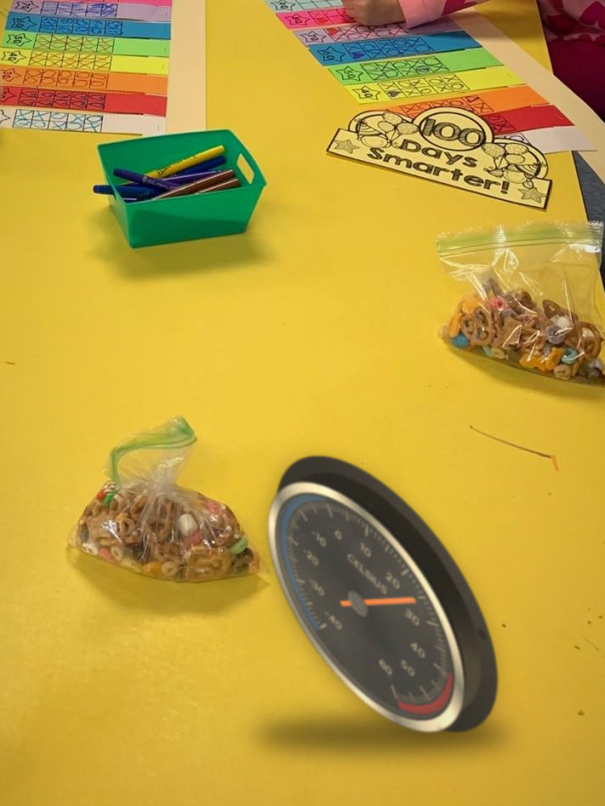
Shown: value=25 unit=°C
